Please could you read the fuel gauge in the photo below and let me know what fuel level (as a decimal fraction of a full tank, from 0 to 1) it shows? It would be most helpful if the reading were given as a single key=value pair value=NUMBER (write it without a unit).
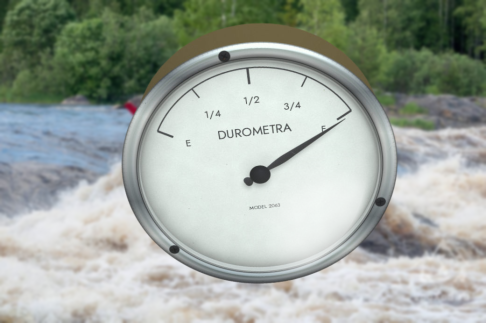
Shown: value=1
